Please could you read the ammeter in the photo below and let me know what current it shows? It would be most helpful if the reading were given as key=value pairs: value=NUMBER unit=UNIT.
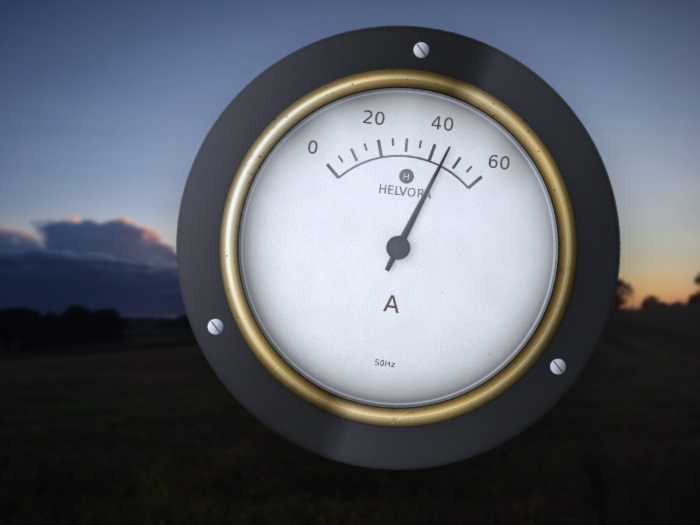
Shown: value=45 unit=A
